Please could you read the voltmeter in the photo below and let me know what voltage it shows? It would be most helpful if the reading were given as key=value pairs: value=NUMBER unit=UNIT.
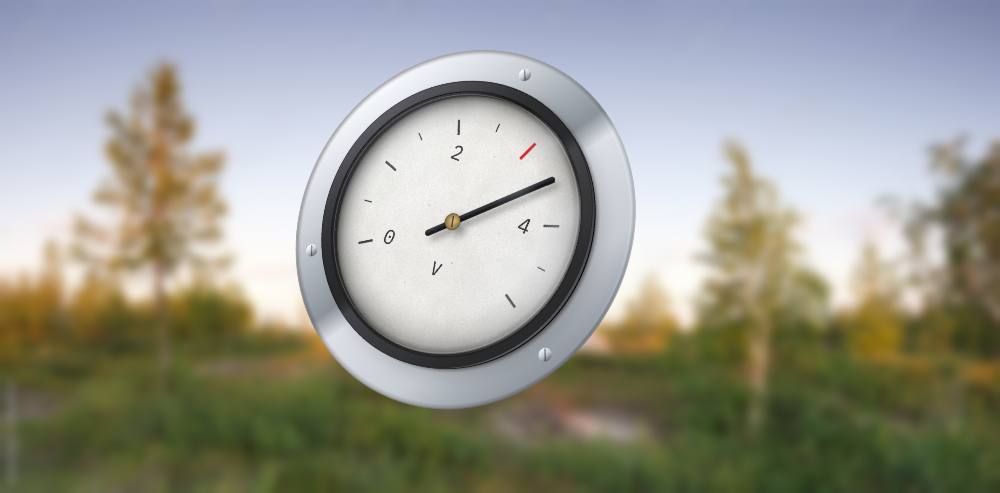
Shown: value=3.5 unit=V
